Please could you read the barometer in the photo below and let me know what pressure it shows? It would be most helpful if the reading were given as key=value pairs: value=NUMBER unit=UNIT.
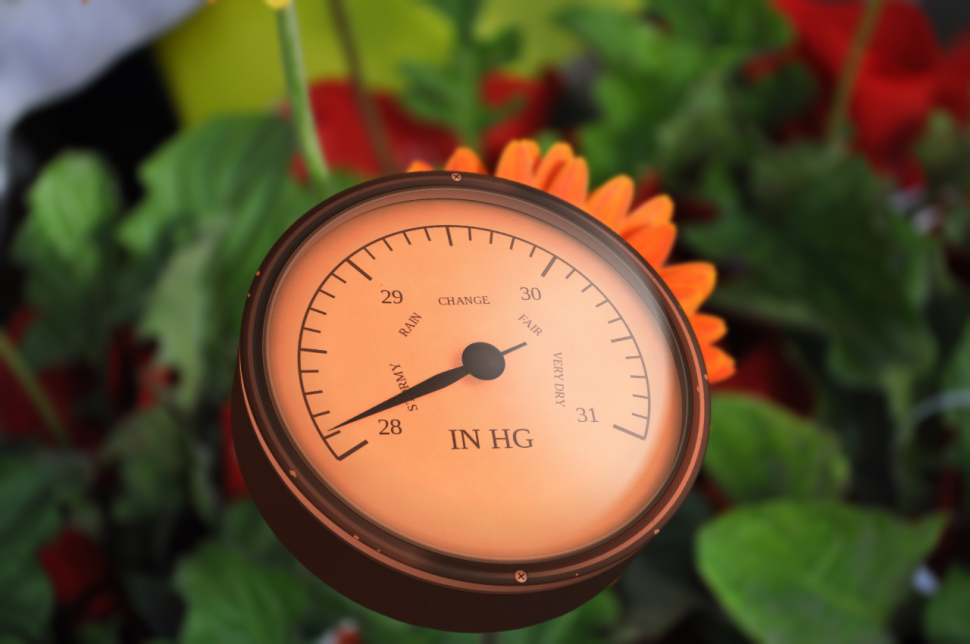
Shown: value=28.1 unit=inHg
